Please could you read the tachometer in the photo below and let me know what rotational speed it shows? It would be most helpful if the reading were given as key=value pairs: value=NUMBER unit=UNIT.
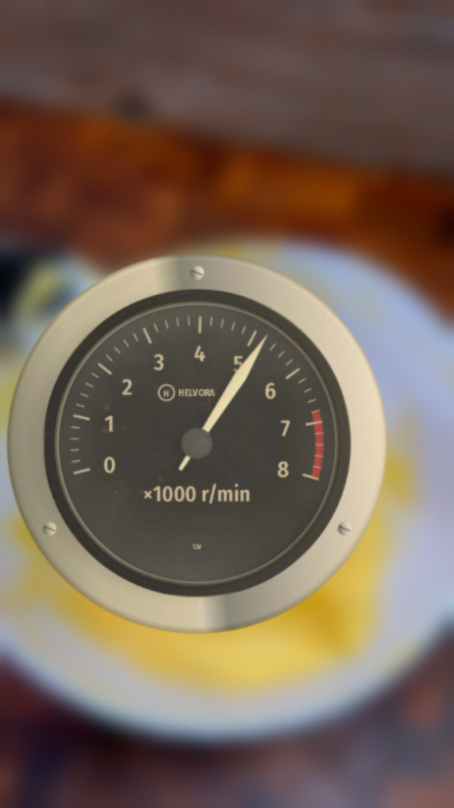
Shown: value=5200 unit=rpm
